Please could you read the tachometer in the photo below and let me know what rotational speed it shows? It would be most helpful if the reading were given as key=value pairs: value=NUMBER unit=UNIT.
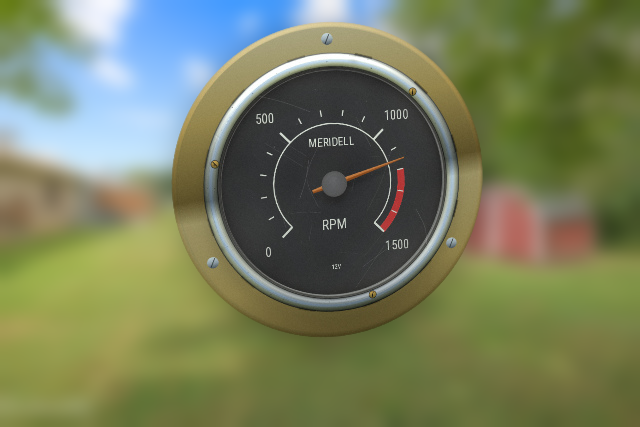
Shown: value=1150 unit=rpm
